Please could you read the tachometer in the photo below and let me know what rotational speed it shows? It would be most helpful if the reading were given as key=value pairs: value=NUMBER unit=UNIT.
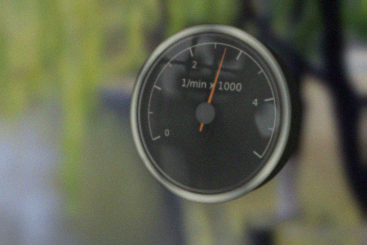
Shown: value=2750 unit=rpm
